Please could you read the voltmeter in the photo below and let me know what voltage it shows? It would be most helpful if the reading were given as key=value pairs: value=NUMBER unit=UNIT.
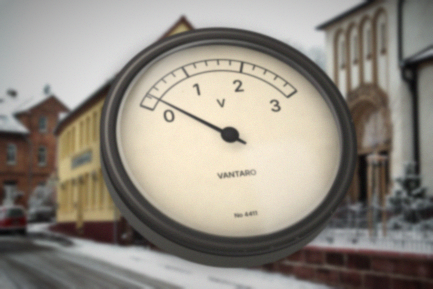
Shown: value=0.2 unit=V
